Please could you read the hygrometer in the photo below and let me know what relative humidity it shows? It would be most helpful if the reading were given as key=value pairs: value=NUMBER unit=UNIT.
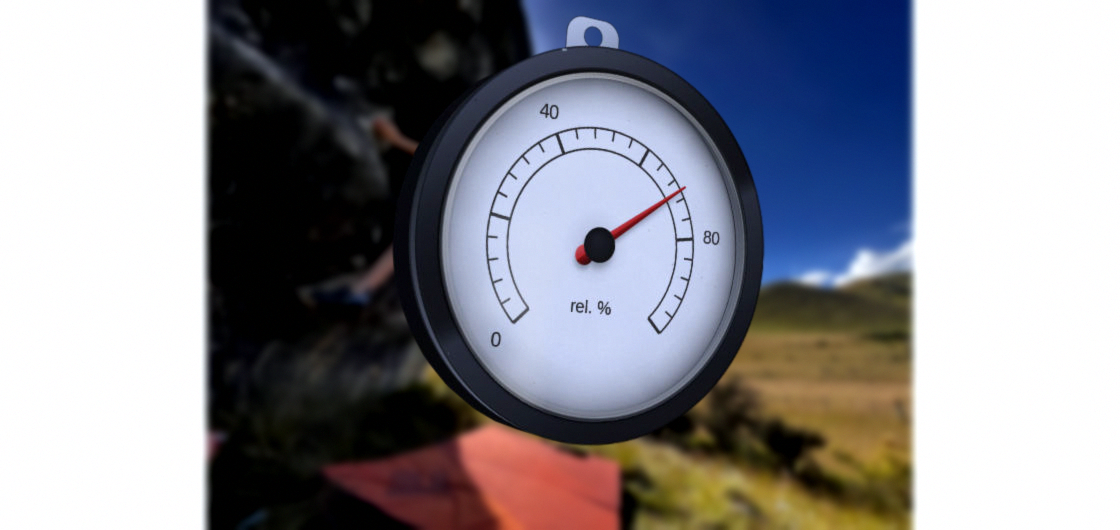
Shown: value=70 unit=%
